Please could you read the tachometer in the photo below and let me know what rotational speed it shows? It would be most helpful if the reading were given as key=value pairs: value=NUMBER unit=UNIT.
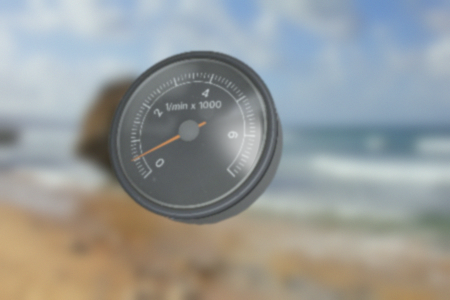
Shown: value=500 unit=rpm
